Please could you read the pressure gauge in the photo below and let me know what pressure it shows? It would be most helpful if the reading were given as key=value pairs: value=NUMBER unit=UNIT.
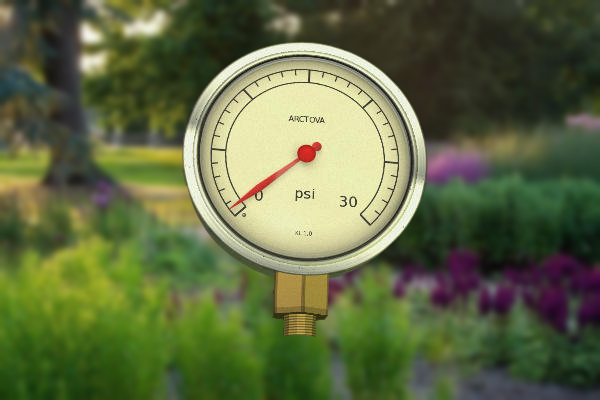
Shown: value=0.5 unit=psi
